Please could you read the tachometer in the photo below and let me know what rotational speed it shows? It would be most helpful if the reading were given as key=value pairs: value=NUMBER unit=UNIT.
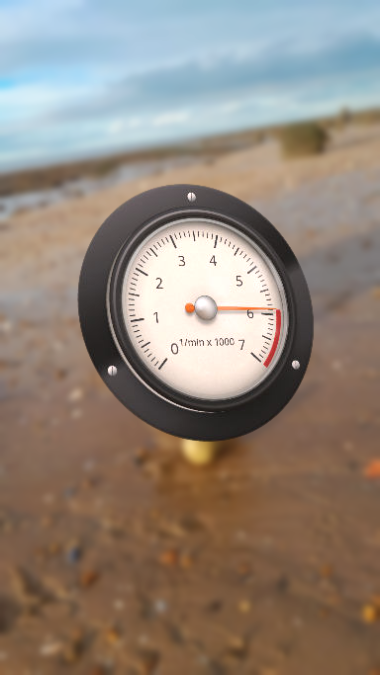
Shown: value=5900 unit=rpm
